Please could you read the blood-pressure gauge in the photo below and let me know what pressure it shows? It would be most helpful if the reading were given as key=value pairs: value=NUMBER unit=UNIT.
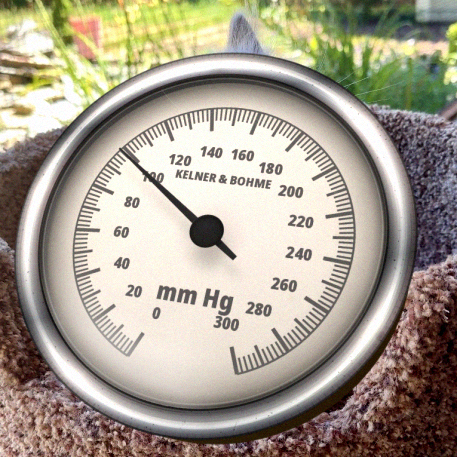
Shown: value=98 unit=mmHg
